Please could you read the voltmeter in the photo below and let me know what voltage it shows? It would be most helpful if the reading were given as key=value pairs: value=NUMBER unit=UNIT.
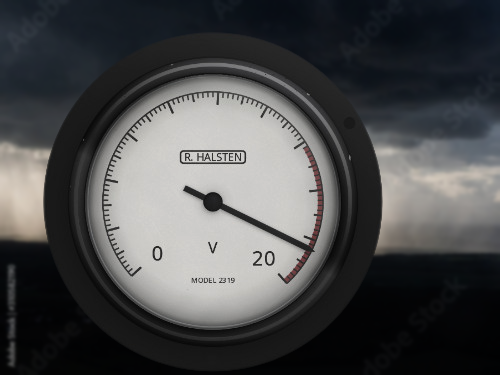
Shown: value=18.4 unit=V
